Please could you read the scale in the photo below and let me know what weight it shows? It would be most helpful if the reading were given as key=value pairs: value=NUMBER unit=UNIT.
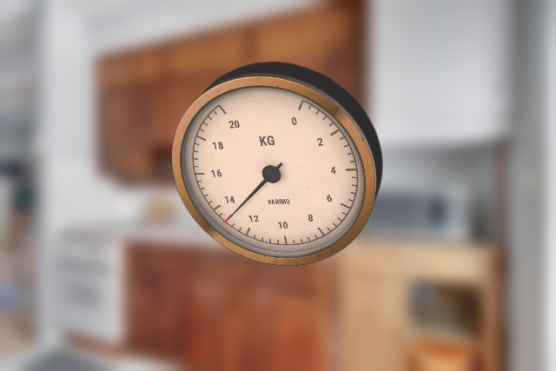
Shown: value=13.2 unit=kg
